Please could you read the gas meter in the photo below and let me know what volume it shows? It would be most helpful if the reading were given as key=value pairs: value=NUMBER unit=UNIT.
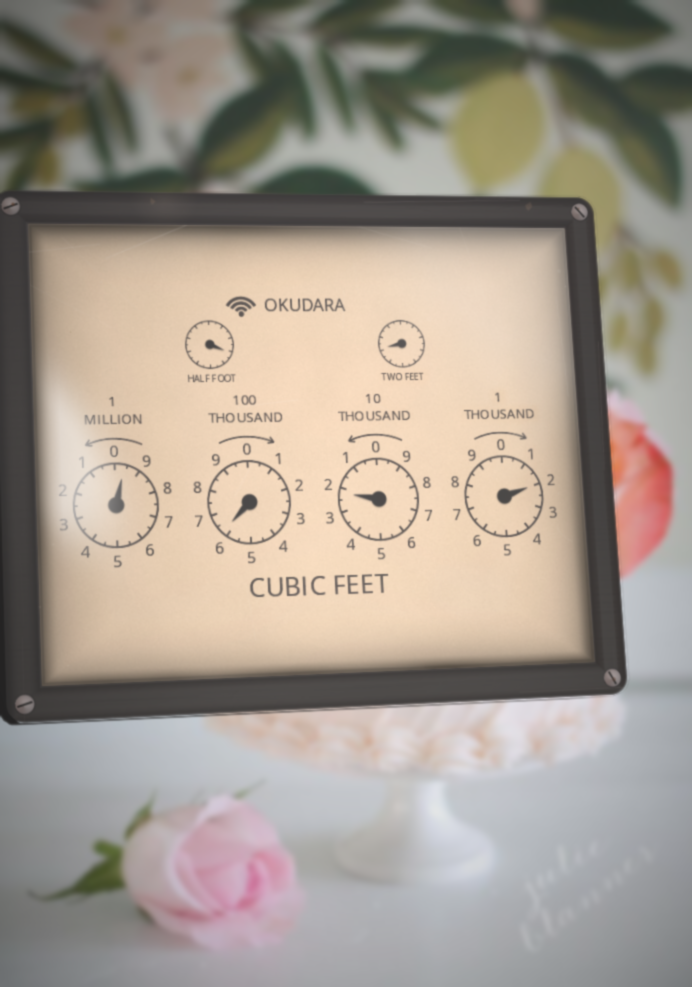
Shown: value=962200 unit=ft³
